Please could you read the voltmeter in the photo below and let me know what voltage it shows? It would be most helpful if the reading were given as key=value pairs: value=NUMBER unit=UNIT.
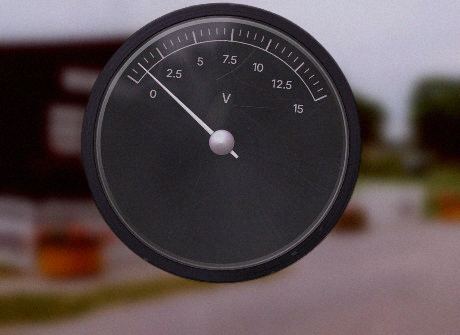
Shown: value=1 unit=V
